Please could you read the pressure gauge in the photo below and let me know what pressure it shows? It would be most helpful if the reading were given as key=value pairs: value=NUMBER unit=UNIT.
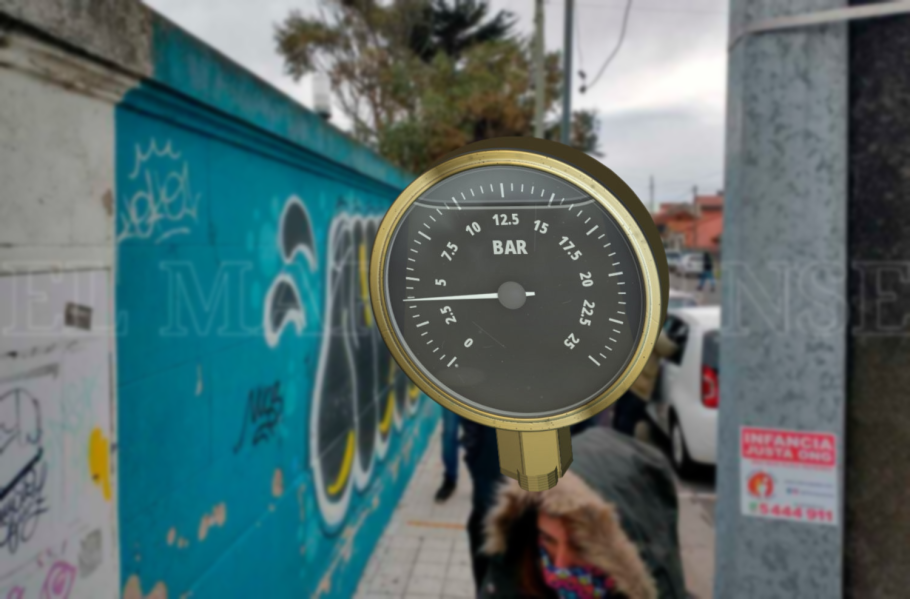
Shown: value=4 unit=bar
